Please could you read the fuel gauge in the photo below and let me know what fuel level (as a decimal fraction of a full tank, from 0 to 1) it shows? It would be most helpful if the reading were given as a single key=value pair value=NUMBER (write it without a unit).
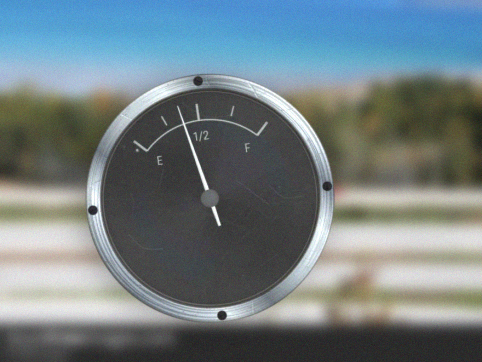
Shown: value=0.375
